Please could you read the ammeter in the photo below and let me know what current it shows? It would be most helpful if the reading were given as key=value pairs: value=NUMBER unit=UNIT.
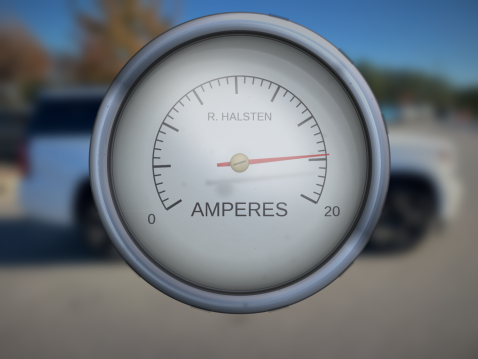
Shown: value=17.25 unit=A
